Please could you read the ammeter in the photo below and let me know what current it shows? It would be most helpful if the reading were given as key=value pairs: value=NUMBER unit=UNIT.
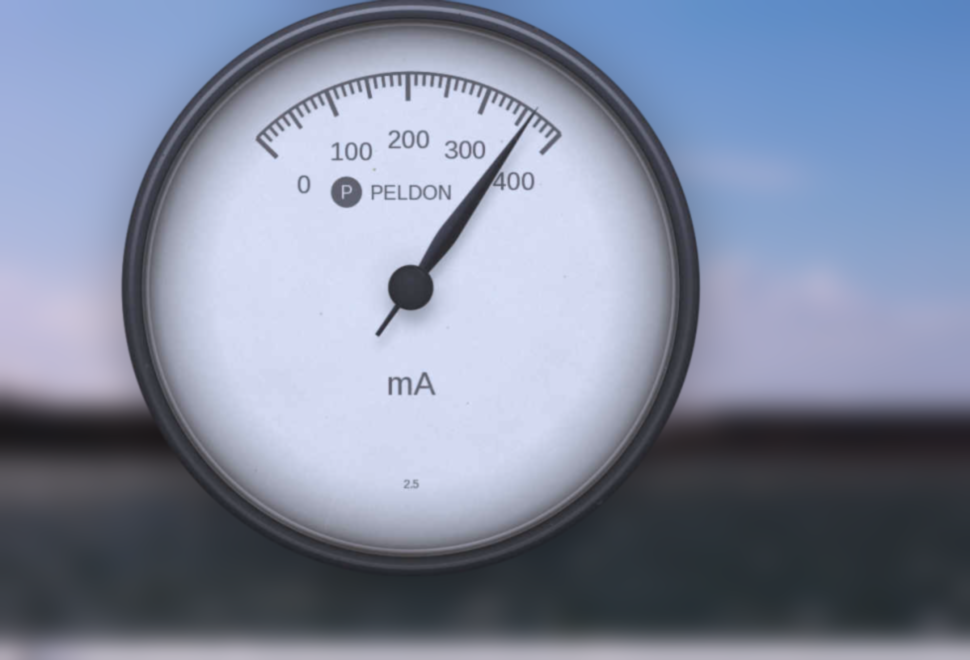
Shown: value=360 unit=mA
